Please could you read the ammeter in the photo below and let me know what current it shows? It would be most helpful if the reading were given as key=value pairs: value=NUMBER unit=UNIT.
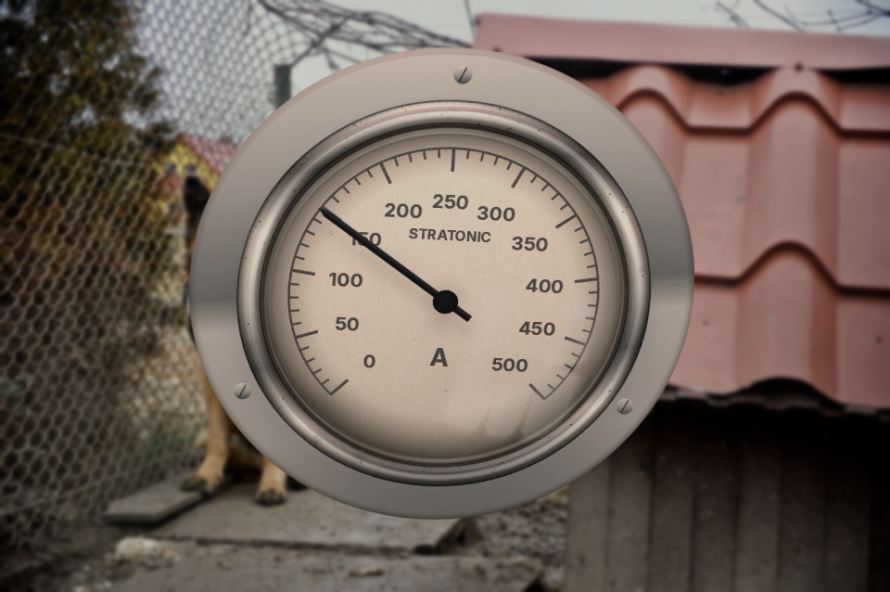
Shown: value=150 unit=A
